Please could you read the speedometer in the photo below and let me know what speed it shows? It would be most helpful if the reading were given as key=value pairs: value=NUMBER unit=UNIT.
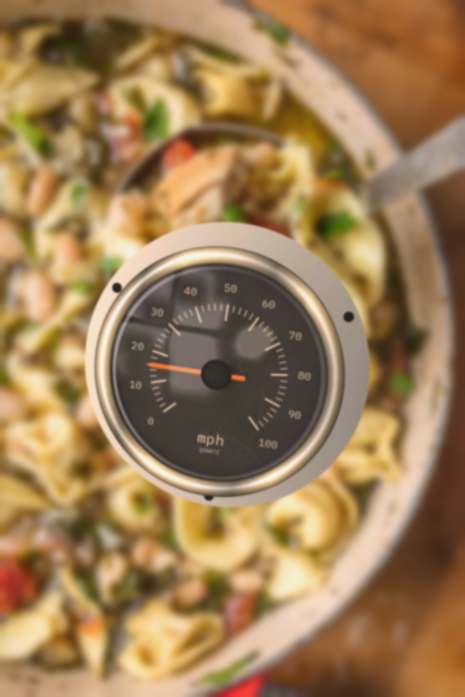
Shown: value=16 unit=mph
